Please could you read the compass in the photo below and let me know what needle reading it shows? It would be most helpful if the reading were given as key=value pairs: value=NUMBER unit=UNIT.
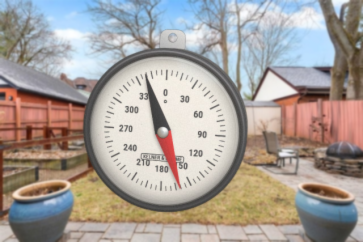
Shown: value=160 unit=°
